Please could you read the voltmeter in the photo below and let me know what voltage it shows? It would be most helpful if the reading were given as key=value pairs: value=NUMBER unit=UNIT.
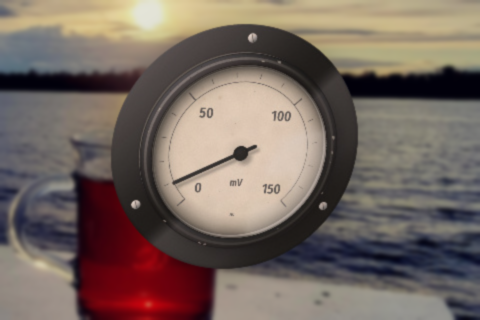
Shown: value=10 unit=mV
